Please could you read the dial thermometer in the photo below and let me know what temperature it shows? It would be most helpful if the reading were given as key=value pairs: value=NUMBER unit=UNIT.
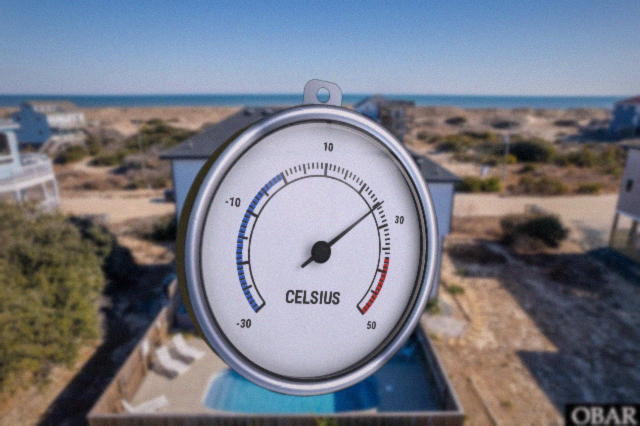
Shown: value=25 unit=°C
